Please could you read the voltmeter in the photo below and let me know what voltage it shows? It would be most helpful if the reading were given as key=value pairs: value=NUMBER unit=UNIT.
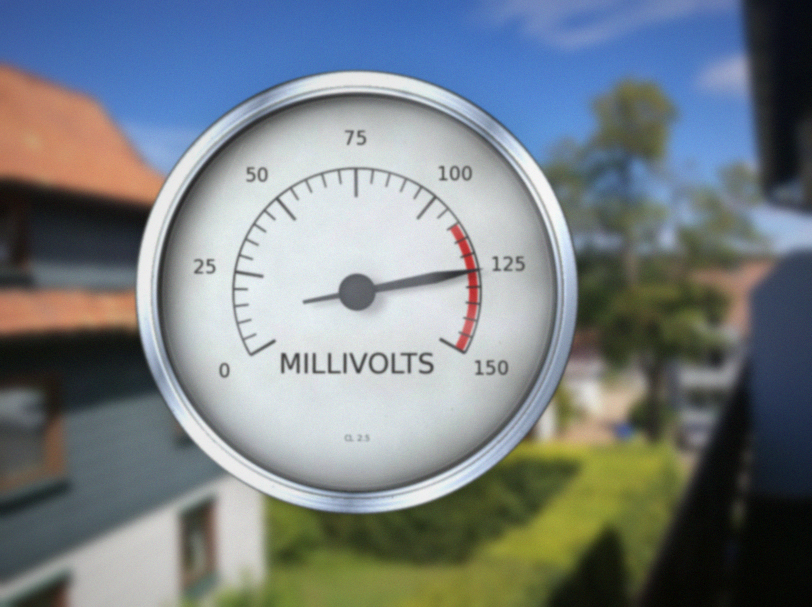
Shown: value=125 unit=mV
